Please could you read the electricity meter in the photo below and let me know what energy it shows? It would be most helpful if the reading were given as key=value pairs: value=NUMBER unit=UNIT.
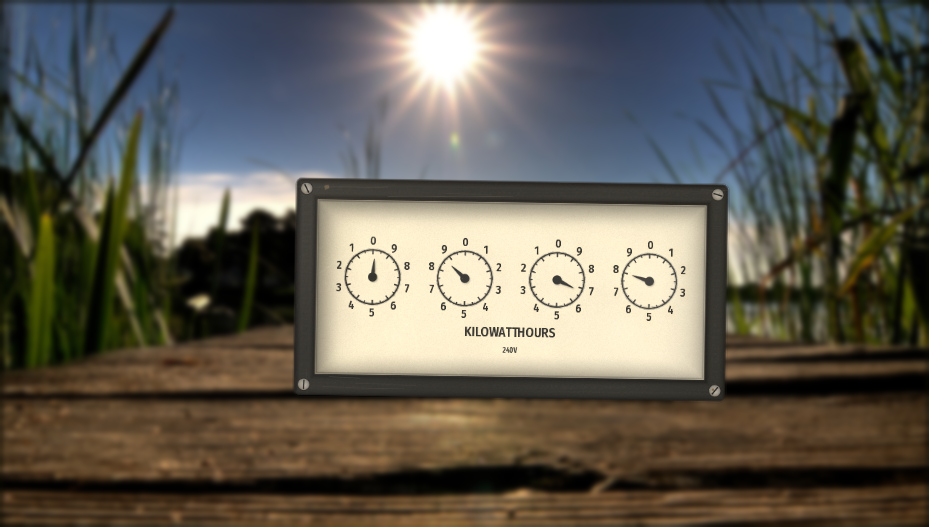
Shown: value=9868 unit=kWh
